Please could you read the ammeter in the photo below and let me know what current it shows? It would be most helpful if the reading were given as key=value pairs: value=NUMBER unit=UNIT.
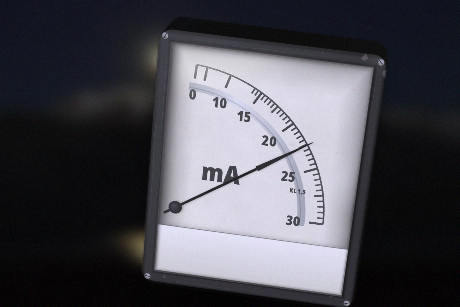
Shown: value=22.5 unit=mA
